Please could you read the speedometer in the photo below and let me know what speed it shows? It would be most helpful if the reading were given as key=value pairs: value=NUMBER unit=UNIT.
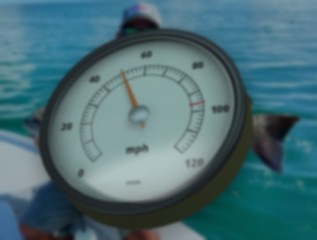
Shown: value=50 unit=mph
